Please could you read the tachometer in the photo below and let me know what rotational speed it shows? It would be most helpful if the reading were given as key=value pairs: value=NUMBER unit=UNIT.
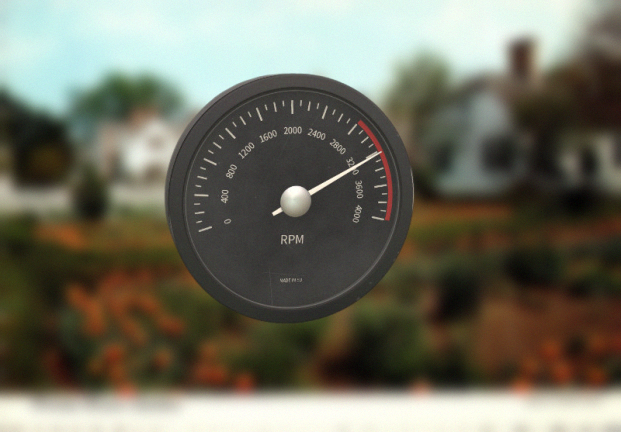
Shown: value=3200 unit=rpm
